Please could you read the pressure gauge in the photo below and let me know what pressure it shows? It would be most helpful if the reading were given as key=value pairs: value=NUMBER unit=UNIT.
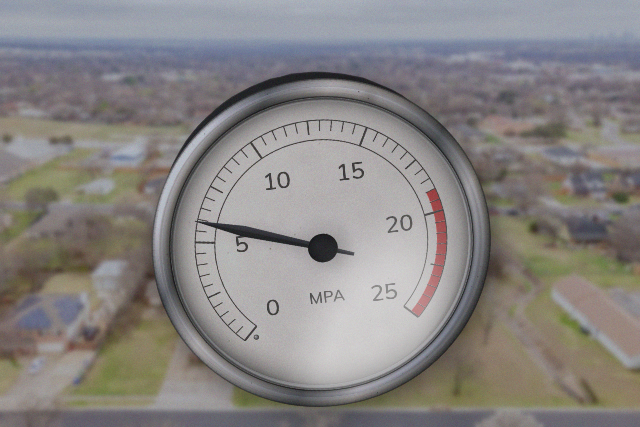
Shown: value=6 unit=MPa
